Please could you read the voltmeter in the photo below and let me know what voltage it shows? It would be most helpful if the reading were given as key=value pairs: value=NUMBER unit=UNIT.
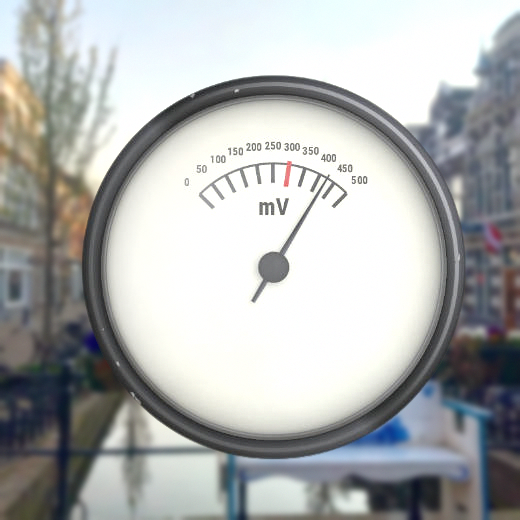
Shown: value=425 unit=mV
